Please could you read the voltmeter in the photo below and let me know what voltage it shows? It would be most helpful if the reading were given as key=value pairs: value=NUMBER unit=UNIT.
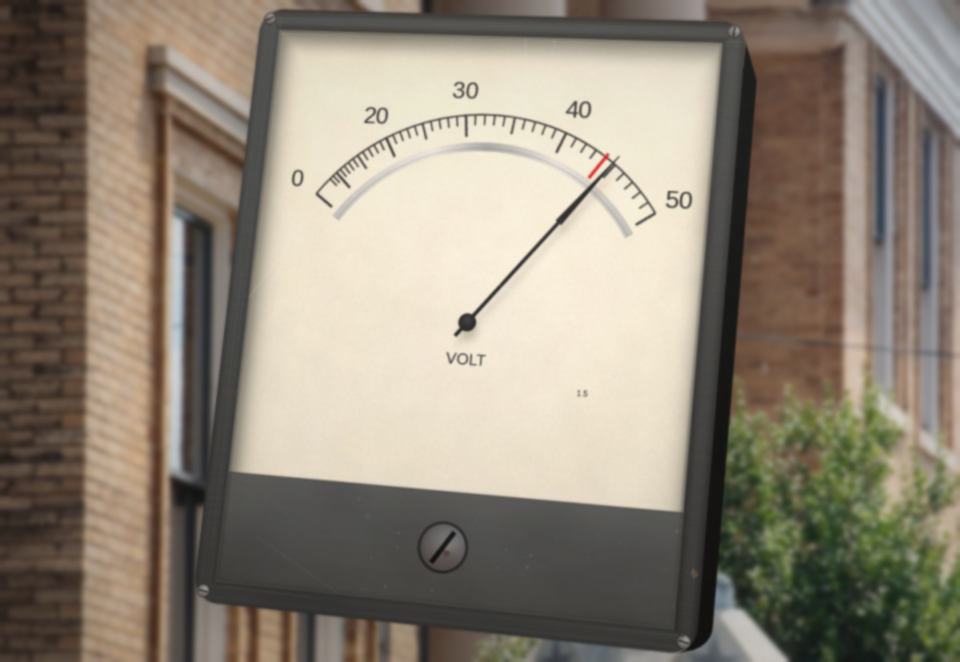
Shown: value=45 unit=V
